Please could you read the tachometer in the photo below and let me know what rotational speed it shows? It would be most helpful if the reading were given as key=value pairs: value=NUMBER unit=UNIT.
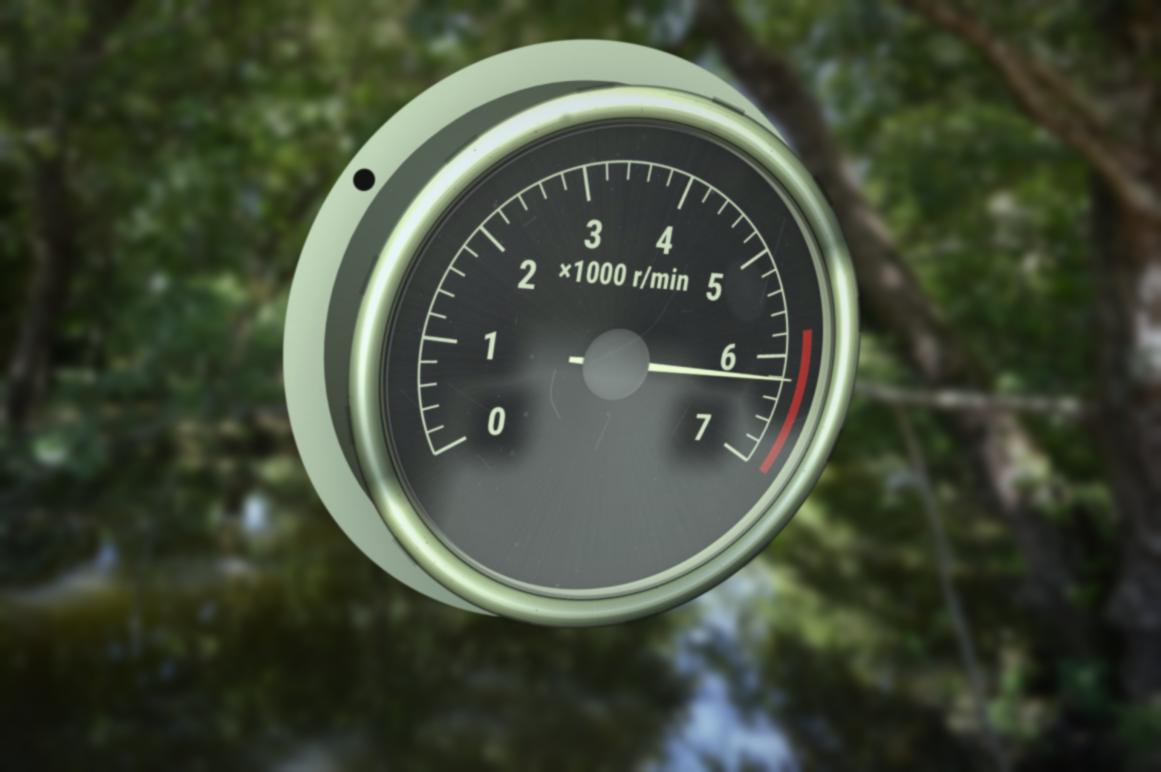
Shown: value=6200 unit=rpm
